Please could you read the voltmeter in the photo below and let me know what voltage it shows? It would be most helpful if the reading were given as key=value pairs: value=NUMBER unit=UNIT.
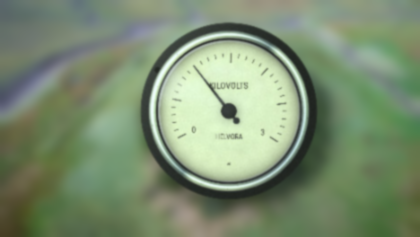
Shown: value=1 unit=kV
